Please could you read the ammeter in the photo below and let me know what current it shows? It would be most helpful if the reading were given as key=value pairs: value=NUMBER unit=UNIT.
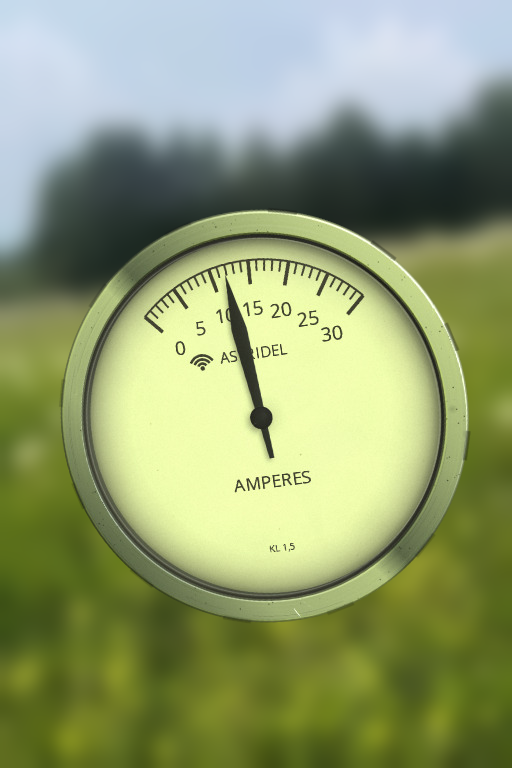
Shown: value=12 unit=A
